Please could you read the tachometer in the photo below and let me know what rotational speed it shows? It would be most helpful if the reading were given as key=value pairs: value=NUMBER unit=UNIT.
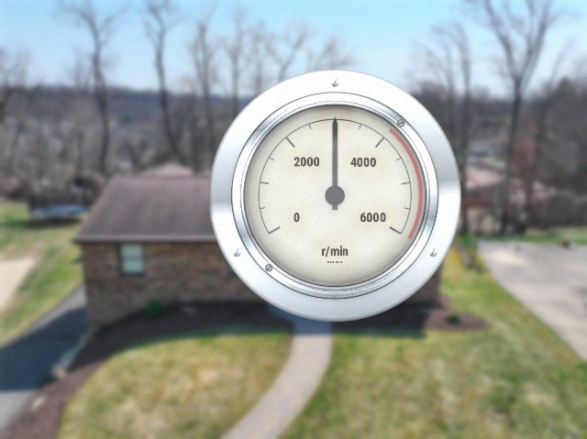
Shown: value=3000 unit=rpm
